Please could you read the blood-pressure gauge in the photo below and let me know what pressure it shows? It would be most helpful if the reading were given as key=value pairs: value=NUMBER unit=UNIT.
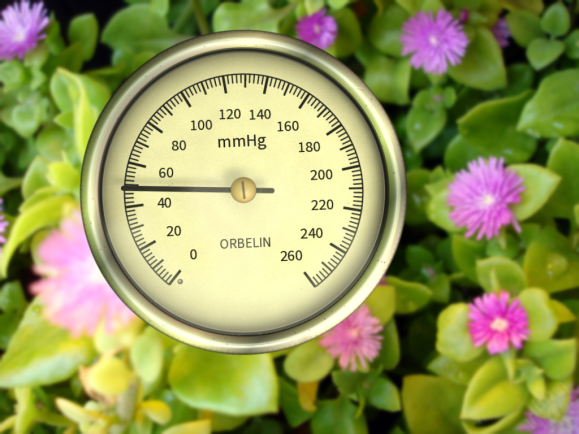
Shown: value=48 unit=mmHg
